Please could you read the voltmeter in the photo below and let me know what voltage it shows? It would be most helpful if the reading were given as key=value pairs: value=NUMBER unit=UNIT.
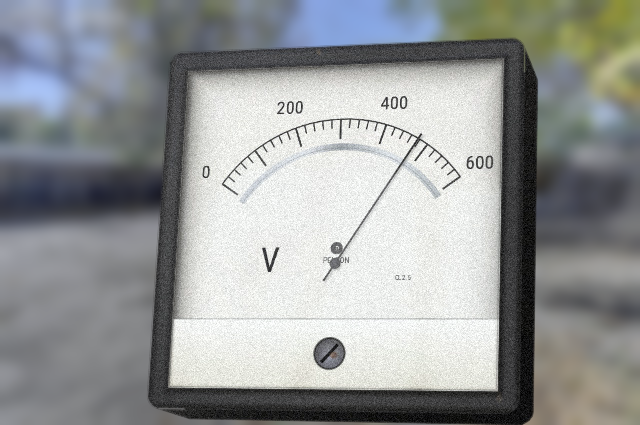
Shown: value=480 unit=V
